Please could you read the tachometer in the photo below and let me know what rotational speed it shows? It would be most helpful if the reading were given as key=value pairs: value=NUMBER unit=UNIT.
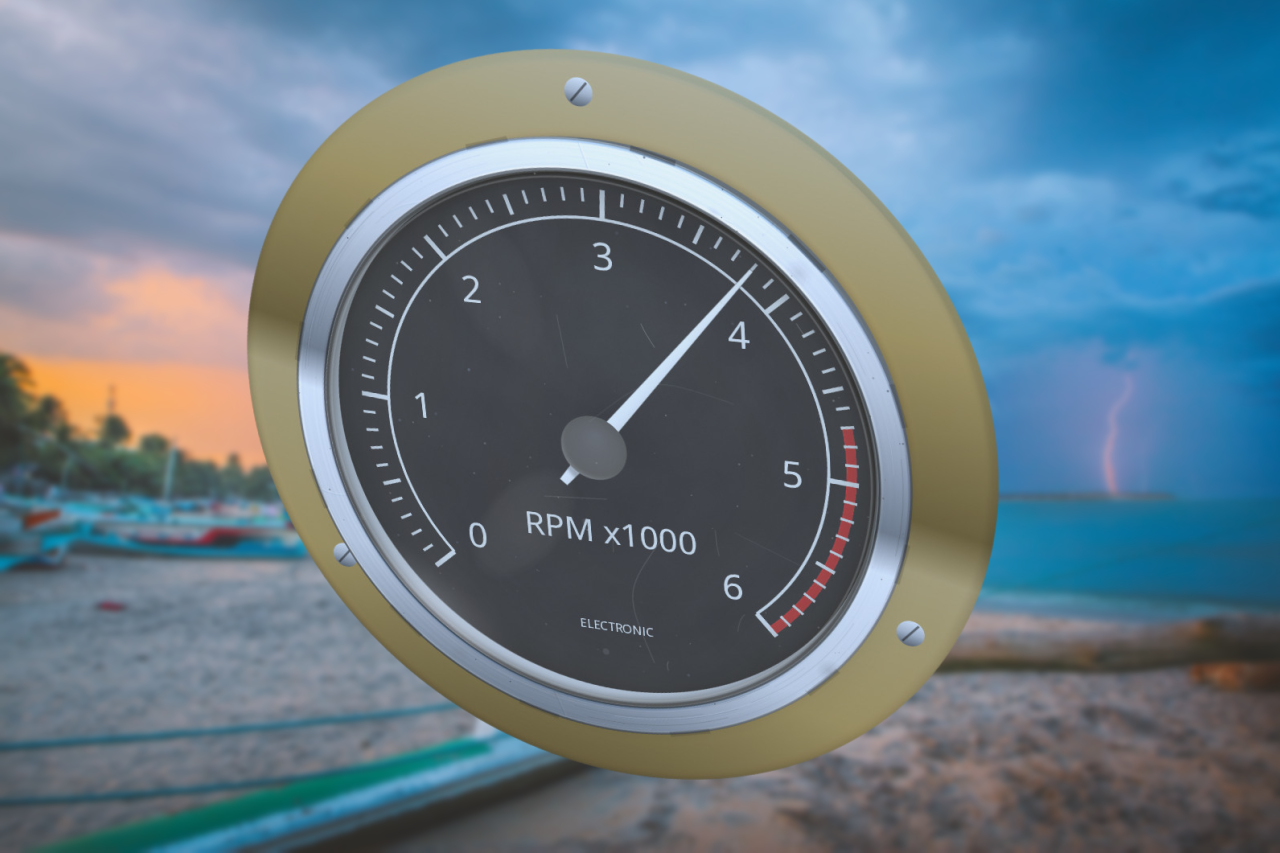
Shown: value=3800 unit=rpm
